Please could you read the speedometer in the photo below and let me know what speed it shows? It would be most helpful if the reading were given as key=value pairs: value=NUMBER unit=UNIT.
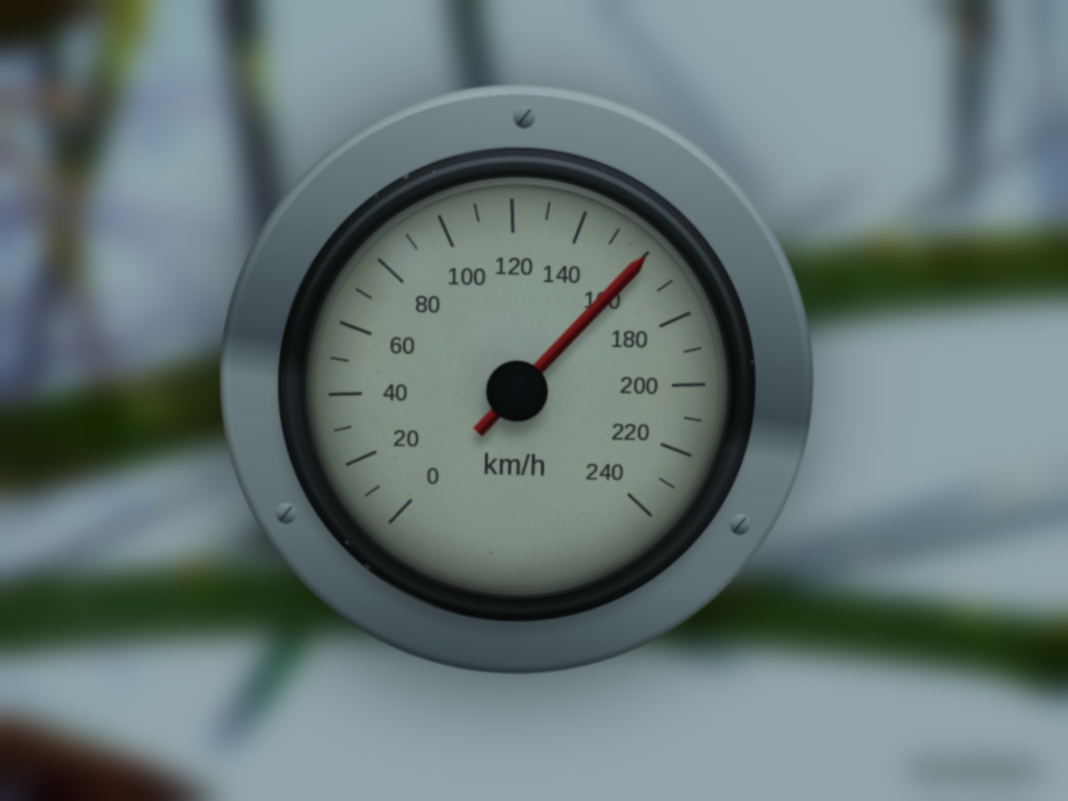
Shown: value=160 unit=km/h
